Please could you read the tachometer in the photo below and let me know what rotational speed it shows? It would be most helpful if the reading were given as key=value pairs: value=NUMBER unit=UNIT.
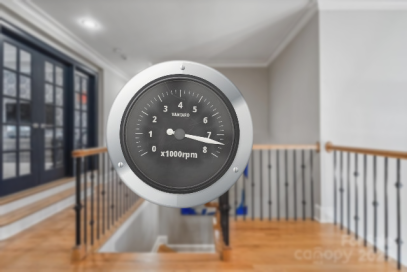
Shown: value=7400 unit=rpm
